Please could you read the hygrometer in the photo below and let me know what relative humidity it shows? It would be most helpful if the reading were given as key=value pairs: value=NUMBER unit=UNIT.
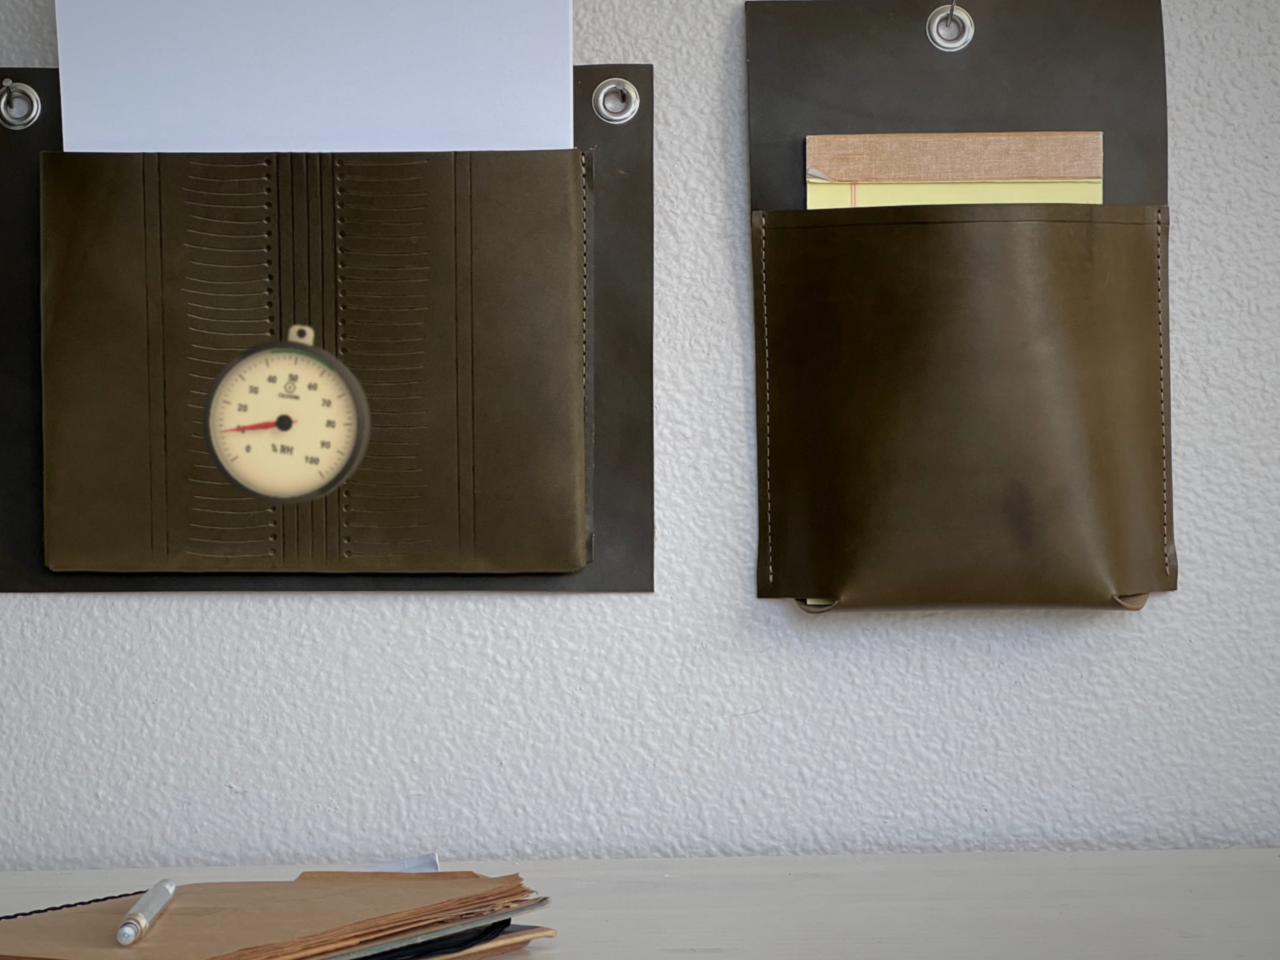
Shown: value=10 unit=%
